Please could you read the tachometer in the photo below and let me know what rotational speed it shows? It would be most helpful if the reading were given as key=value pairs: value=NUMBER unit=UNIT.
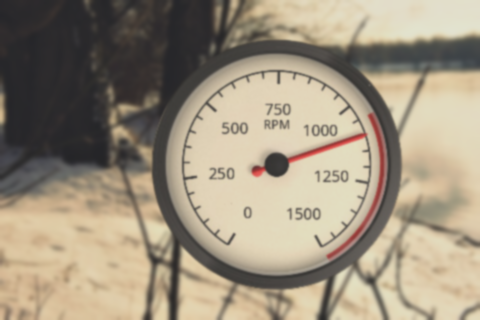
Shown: value=1100 unit=rpm
